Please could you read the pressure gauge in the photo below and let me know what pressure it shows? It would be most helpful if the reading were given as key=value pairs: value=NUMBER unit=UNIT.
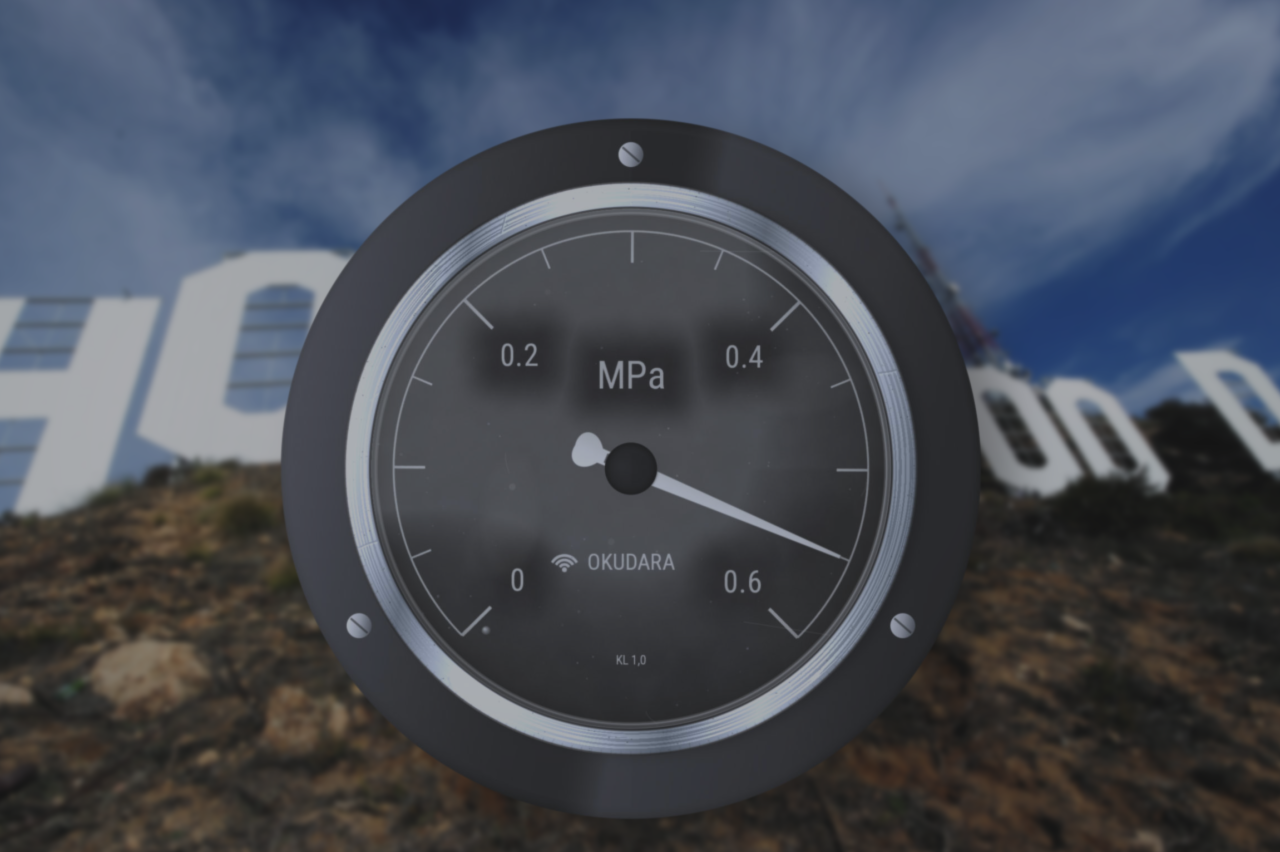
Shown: value=0.55 unit=MPa
